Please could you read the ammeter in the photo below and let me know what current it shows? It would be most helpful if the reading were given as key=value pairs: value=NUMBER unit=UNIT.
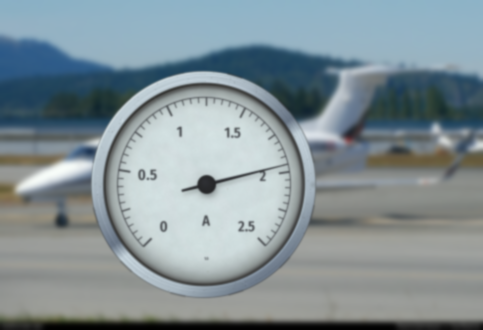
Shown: value=1.95 unit=A
